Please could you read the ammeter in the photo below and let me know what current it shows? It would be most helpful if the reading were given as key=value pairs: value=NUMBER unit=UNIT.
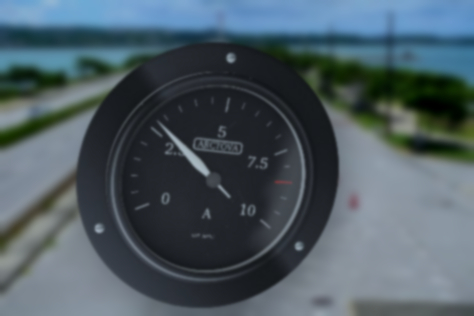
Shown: value=2.75 unit=A
